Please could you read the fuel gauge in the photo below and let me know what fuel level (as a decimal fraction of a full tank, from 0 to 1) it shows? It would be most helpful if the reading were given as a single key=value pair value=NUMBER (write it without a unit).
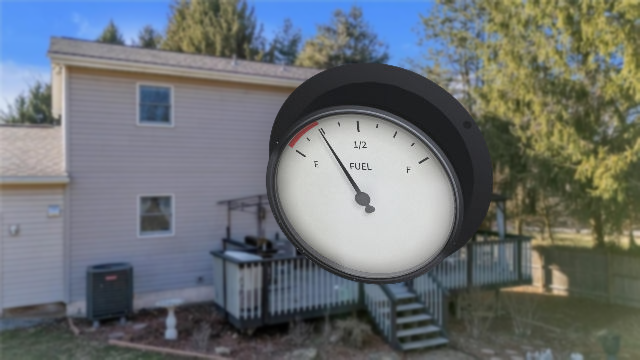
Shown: value=0.25
